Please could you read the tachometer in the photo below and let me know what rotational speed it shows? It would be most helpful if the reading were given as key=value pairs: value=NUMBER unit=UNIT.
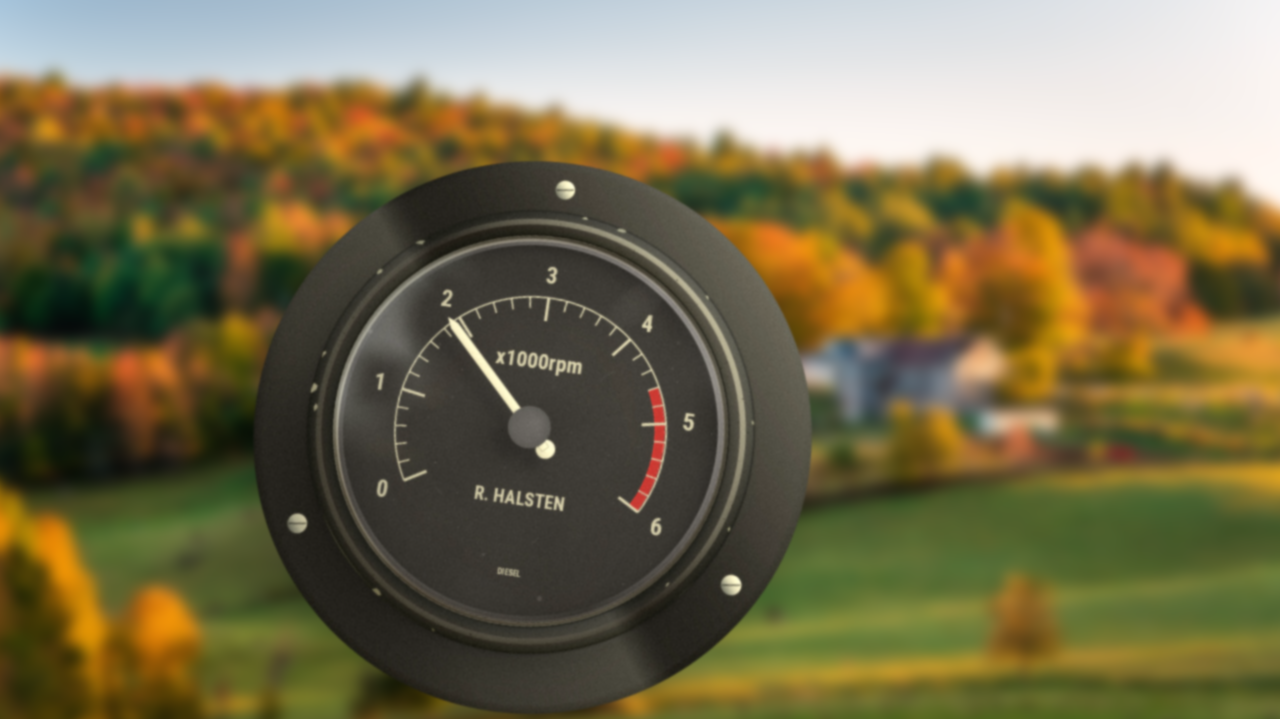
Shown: value=1900 unit=rpm
